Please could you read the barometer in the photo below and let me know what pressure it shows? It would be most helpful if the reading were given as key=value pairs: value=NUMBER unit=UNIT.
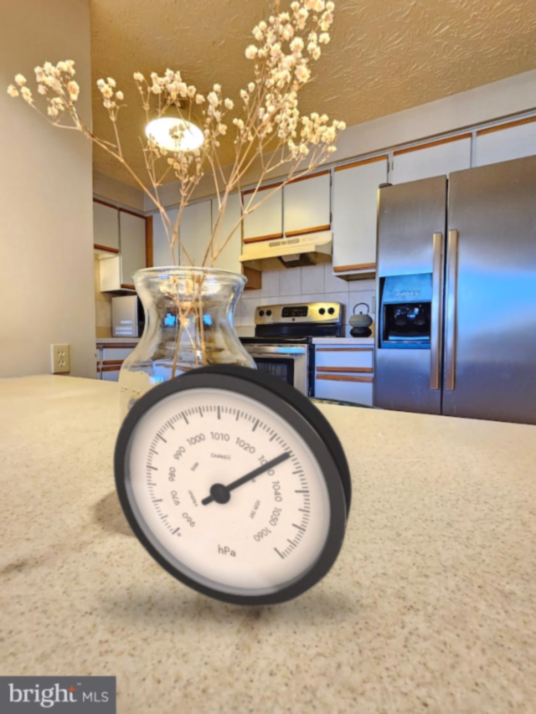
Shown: value=1030 unit=hPa
